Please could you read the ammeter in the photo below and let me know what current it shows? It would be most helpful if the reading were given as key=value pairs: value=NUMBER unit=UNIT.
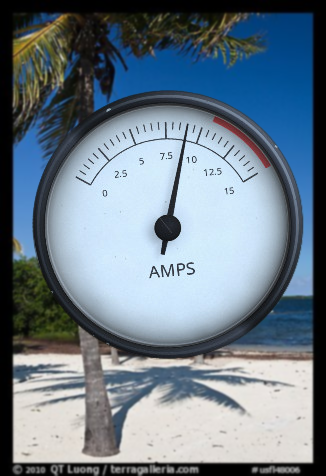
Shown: value=9 unit=A
